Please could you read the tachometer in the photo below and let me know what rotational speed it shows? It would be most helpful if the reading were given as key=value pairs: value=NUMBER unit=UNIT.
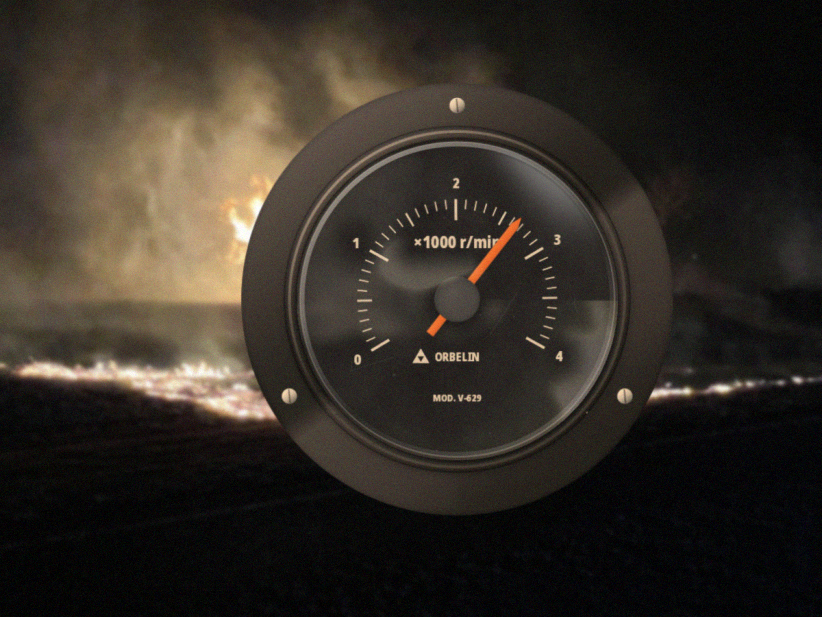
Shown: value=2650 unit=rpm
